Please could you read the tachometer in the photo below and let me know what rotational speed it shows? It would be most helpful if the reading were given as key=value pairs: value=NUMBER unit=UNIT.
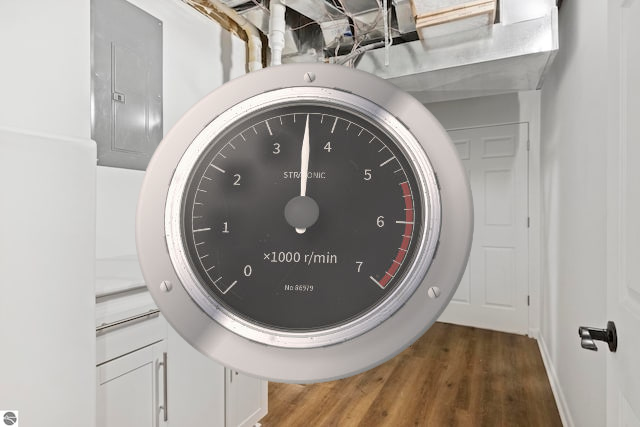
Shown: value=3600 unit=rpm
